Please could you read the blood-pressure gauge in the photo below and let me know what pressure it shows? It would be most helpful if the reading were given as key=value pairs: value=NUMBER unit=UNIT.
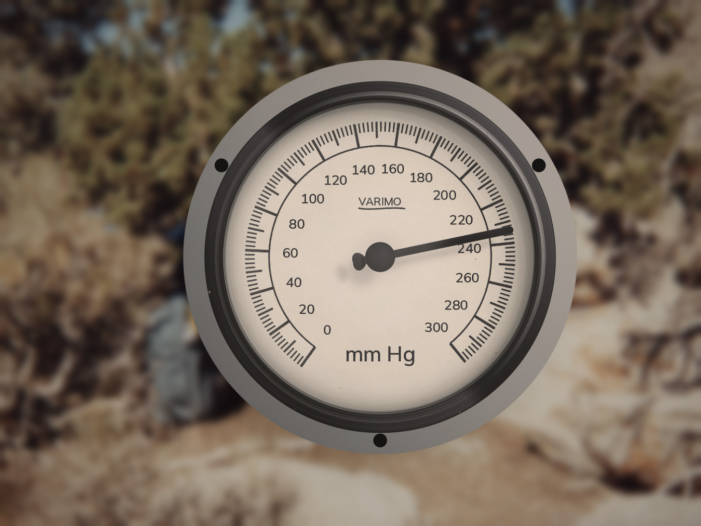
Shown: value=234 unit=mmHg
